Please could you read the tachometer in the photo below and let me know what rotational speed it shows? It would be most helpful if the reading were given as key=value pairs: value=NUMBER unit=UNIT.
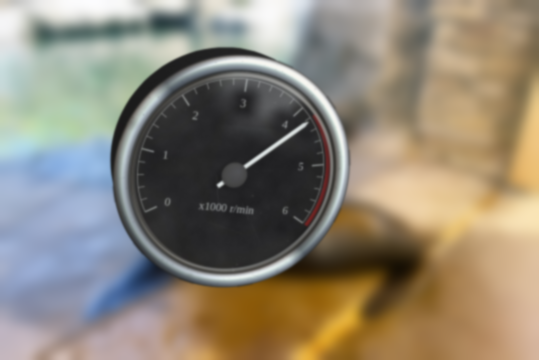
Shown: value=4200 unit=rpm
